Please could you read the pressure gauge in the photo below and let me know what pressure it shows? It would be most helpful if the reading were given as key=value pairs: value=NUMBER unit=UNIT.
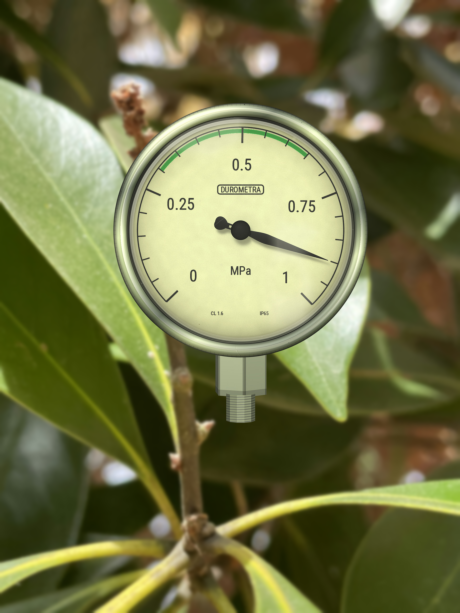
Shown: value=0.9 unit=MPa
